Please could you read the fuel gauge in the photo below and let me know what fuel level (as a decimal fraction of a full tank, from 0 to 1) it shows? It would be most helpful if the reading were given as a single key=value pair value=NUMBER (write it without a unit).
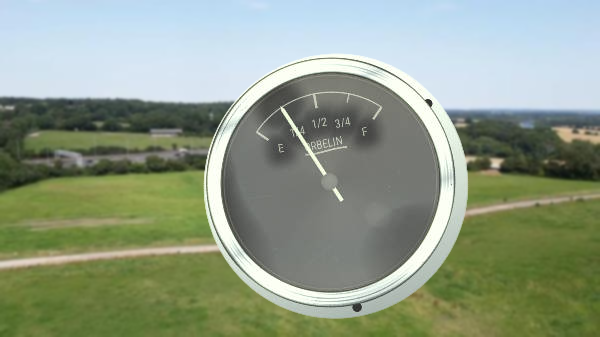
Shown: value=0.25
